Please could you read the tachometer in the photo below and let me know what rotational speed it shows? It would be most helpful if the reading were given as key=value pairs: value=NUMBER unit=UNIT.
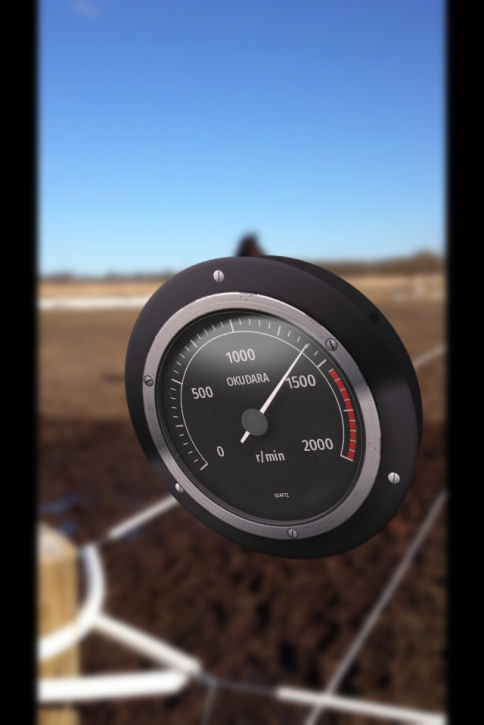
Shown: value=1400 unit=rpm
